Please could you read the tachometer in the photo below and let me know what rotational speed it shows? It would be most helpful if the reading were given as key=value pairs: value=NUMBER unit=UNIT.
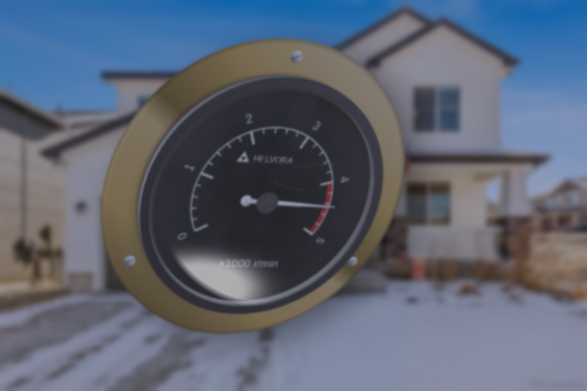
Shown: value=4400 unit=rpm
